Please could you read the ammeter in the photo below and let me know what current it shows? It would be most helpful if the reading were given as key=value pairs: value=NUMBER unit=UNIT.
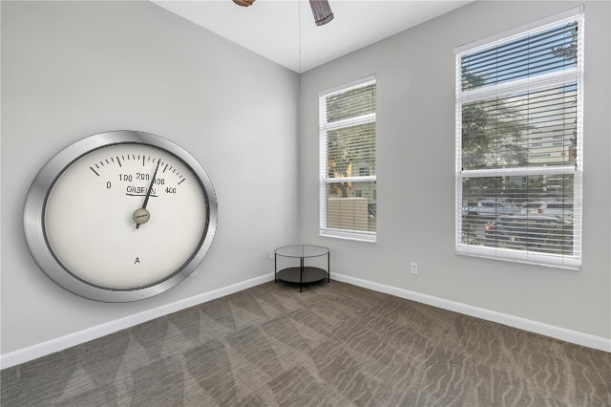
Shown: value=260 unit=A
